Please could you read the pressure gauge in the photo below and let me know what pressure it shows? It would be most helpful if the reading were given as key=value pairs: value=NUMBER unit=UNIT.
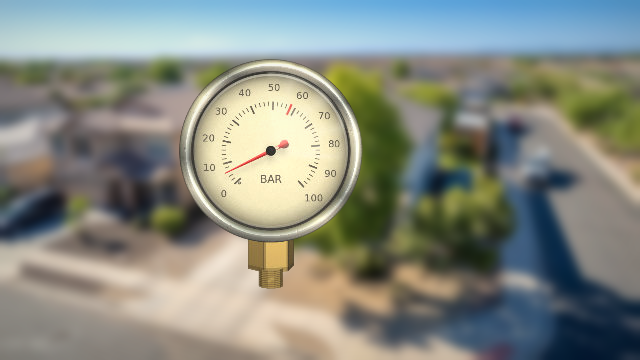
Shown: value=6 unit=bar
